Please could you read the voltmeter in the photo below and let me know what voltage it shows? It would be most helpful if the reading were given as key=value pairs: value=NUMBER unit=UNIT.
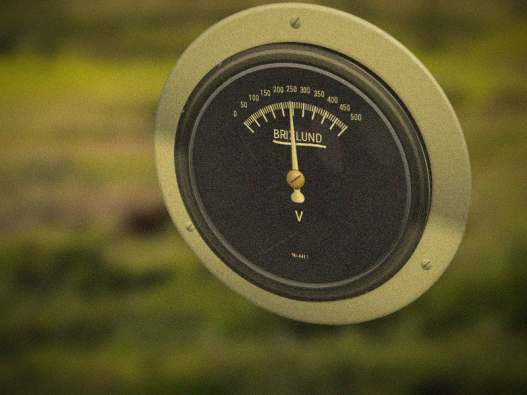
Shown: value=250 unit=V
